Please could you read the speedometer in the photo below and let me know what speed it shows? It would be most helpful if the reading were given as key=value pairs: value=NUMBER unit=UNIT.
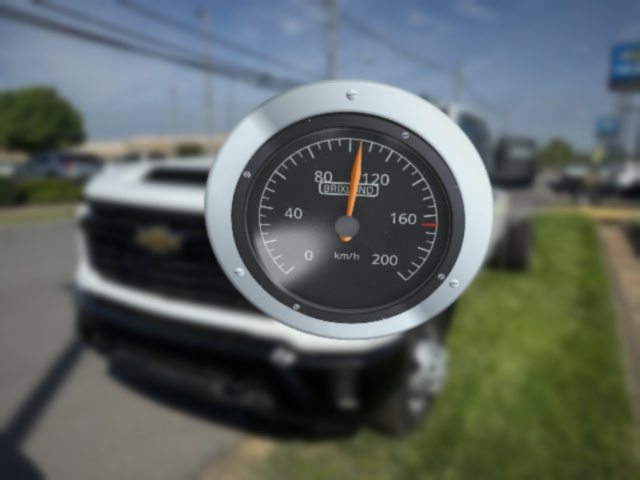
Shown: value=105 unit=km/h
